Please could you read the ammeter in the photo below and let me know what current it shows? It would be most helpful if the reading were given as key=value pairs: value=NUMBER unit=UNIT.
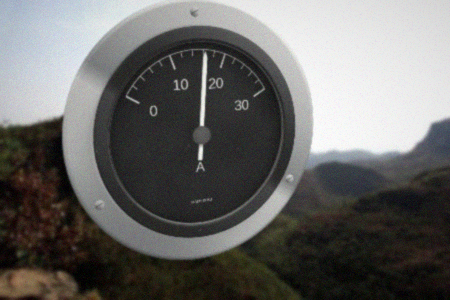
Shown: value=16 unit=A
